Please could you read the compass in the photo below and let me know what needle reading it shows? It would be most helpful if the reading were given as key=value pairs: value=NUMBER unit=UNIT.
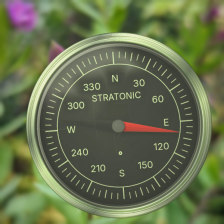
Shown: value=100 unit=°
